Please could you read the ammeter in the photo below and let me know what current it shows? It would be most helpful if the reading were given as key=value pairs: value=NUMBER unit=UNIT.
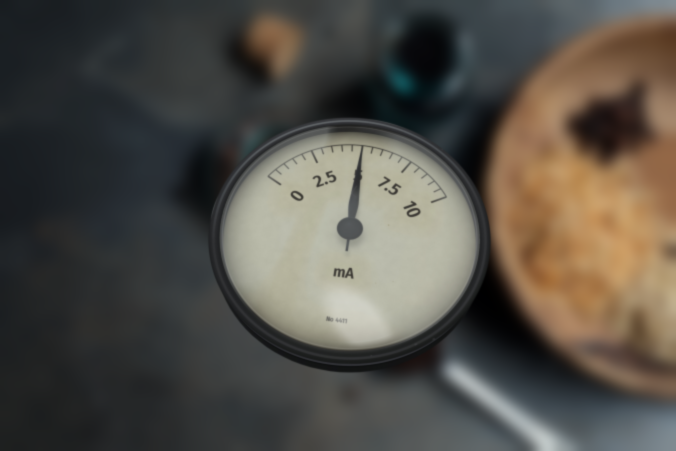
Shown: value=5 unit=mA
